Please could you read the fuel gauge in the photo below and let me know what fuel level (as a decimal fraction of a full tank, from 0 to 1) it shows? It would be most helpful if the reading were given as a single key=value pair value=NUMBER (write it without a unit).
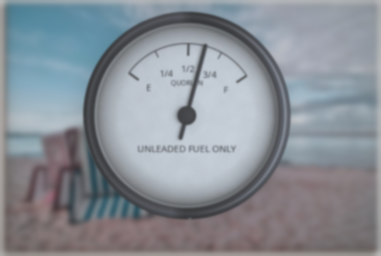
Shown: value=0.625
